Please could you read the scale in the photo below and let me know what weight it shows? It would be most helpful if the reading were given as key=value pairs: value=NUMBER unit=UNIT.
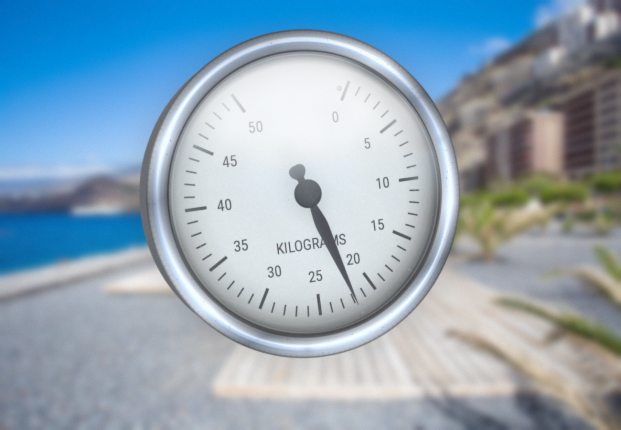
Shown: value=22 unit=kg
